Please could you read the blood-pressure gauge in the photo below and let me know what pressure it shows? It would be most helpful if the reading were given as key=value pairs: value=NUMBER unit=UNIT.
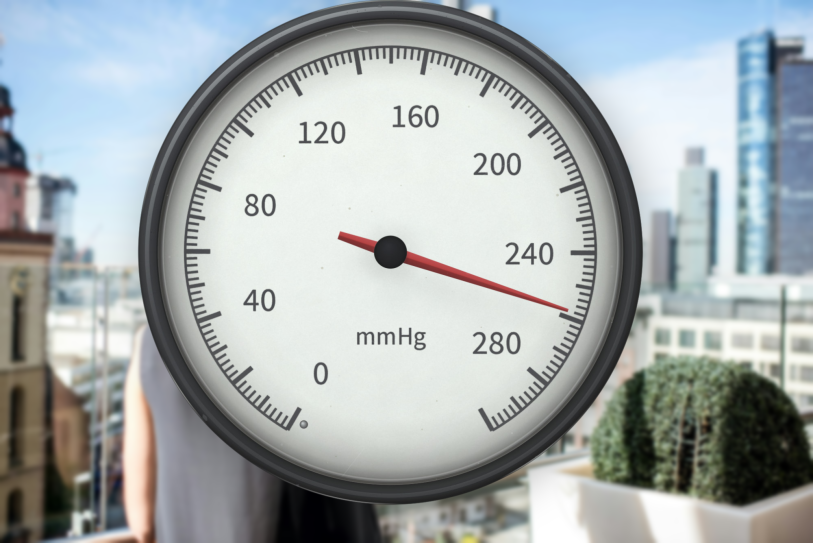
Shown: value=258 unit=mmHg
